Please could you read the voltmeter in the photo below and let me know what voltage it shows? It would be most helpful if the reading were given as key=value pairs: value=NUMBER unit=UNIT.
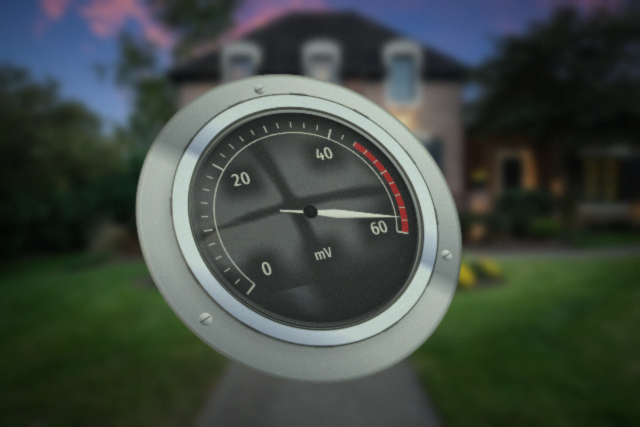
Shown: value=58 unit=mV
